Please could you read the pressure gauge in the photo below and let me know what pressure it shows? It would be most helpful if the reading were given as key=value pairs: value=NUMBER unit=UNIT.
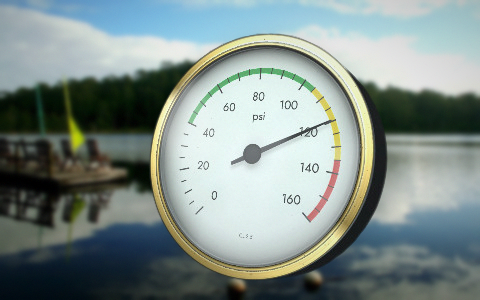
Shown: value=120 unit=psi
